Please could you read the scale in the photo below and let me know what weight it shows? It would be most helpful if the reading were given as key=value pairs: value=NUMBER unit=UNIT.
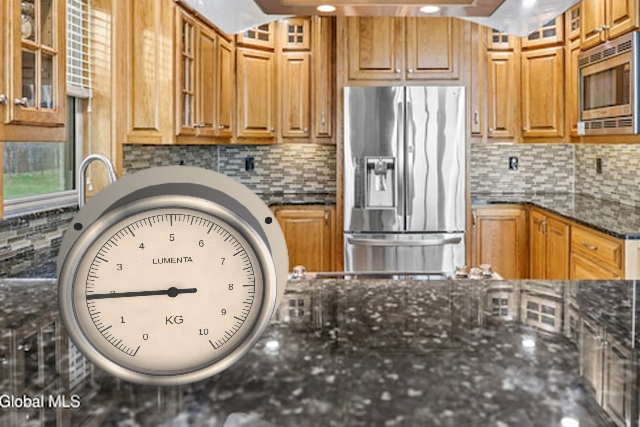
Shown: value=2 unit=kg
